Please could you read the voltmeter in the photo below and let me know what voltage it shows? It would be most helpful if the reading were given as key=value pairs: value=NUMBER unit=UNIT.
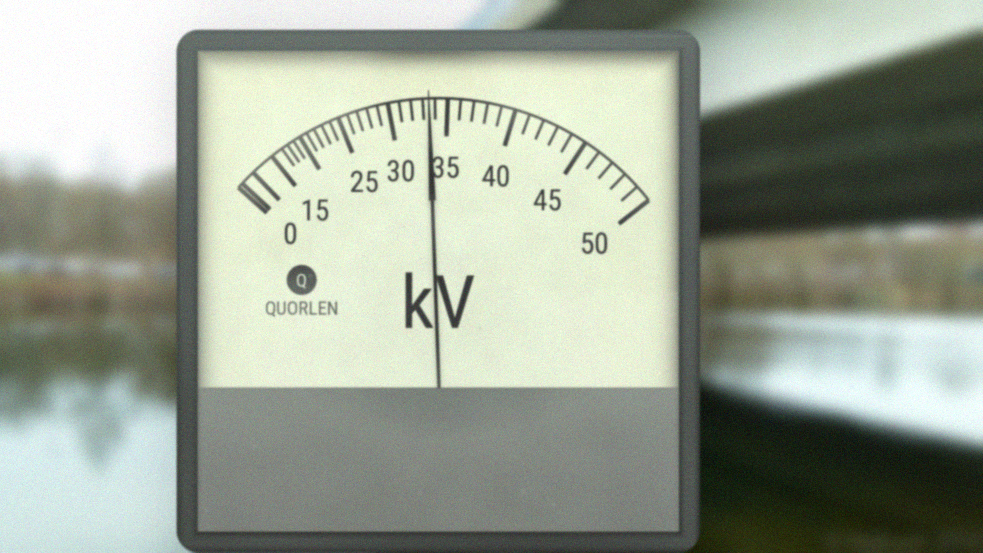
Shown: value=33.5 unit=kV
